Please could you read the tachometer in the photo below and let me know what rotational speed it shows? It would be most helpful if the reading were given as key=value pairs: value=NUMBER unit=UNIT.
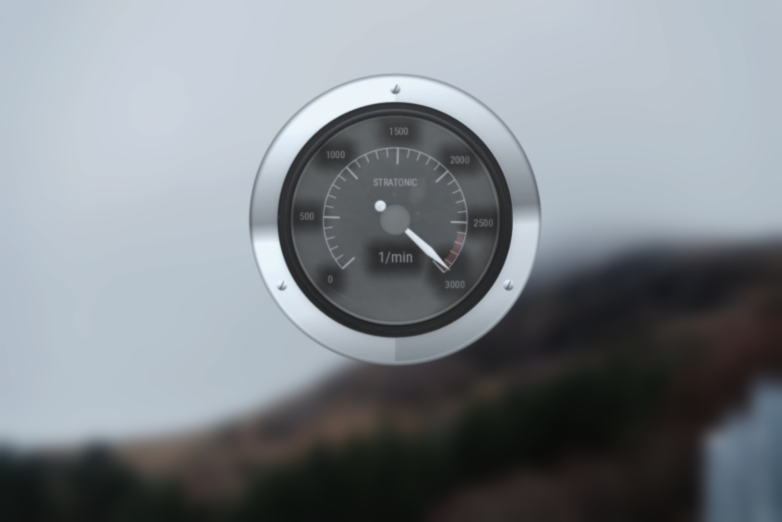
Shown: value=2950 unit=rpm
